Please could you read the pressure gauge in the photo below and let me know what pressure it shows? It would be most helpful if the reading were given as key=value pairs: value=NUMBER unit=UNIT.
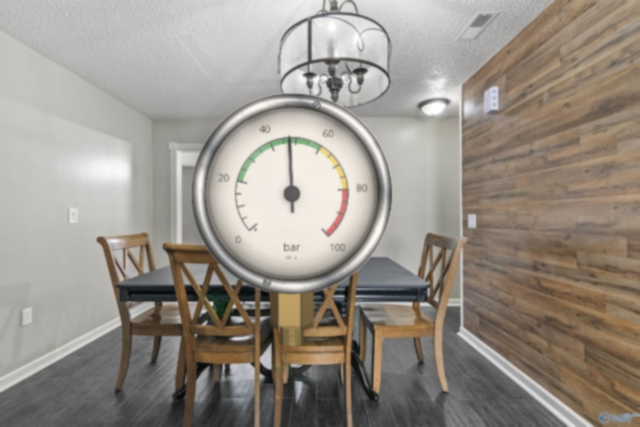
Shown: value=47.5 unit=bar
